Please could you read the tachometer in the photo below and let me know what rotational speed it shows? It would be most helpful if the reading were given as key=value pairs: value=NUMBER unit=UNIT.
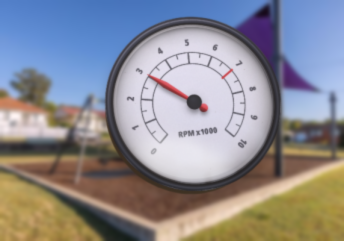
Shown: value=3000 unit=rpm
